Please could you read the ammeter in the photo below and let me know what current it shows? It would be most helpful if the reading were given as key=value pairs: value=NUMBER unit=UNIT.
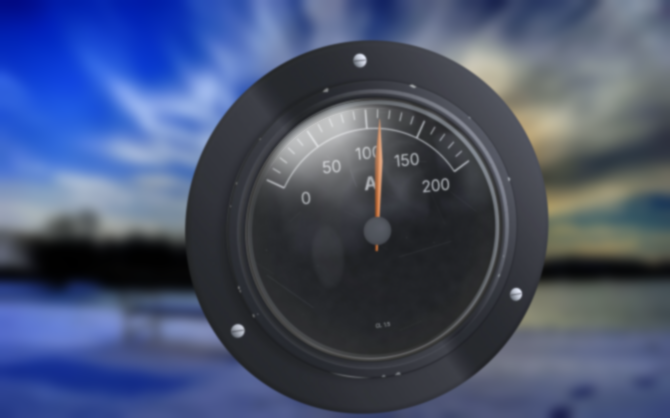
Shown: value=110 unit=A
